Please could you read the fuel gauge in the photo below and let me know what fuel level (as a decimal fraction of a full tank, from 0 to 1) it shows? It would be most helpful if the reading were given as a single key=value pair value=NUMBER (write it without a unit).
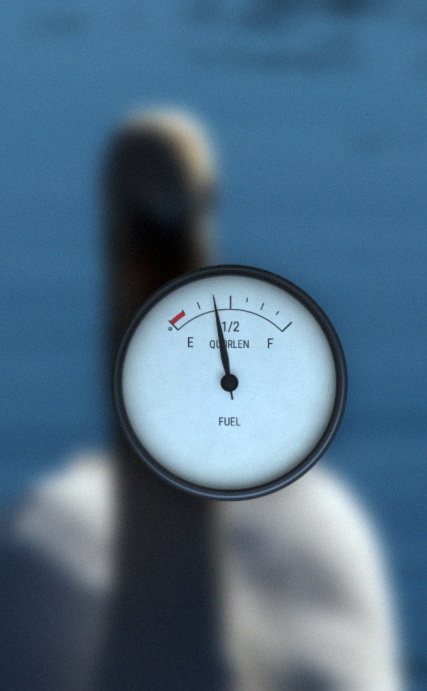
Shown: value=0.375
